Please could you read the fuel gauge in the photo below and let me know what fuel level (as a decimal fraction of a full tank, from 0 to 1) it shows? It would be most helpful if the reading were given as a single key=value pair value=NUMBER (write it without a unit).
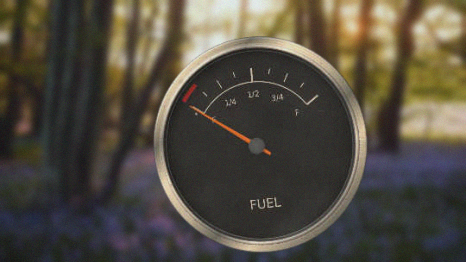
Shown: value=0
